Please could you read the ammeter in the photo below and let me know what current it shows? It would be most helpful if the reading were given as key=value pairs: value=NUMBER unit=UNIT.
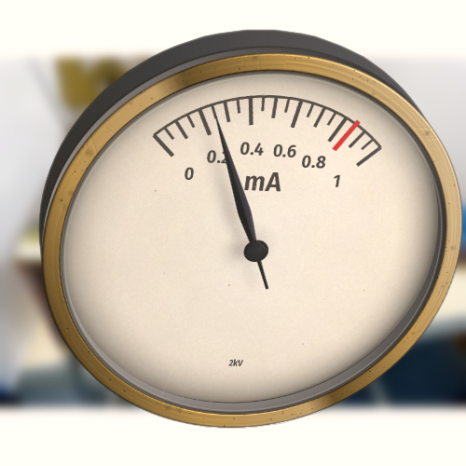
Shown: value=0.25 unit=mA
